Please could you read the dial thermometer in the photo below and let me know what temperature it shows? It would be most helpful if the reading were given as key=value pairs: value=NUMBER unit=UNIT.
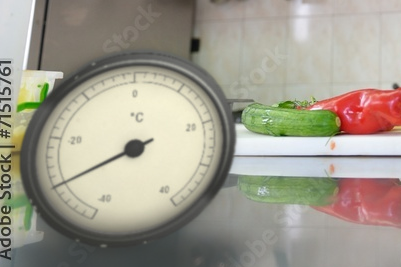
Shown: value=-30 unit=°C
